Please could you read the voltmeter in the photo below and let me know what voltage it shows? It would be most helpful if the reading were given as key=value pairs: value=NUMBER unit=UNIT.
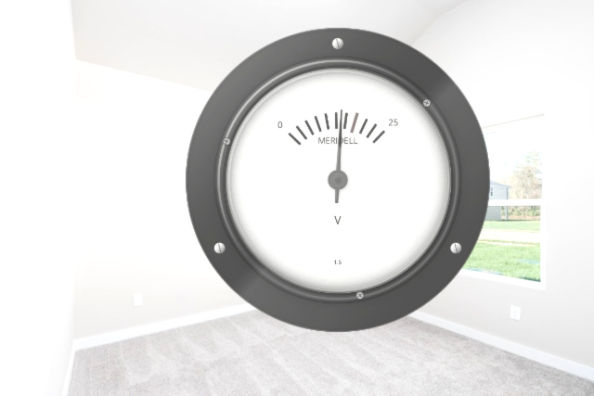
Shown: value=13.75 unit=V
